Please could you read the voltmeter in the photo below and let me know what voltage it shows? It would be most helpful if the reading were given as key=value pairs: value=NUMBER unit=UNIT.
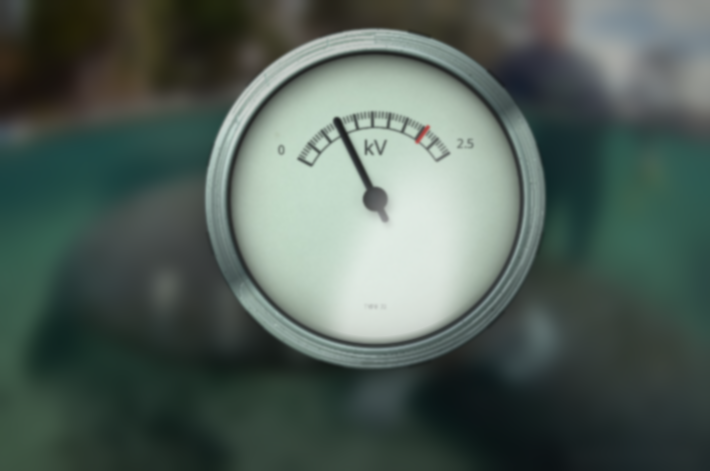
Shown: value=0.75 unit=kV
